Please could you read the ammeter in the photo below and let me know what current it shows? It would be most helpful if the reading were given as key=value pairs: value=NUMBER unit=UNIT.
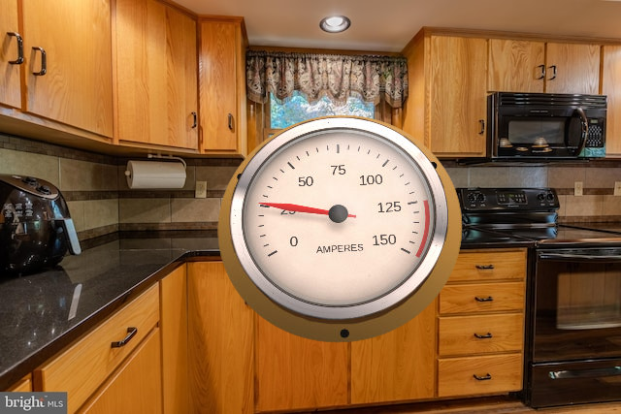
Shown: value=25 unit=A
